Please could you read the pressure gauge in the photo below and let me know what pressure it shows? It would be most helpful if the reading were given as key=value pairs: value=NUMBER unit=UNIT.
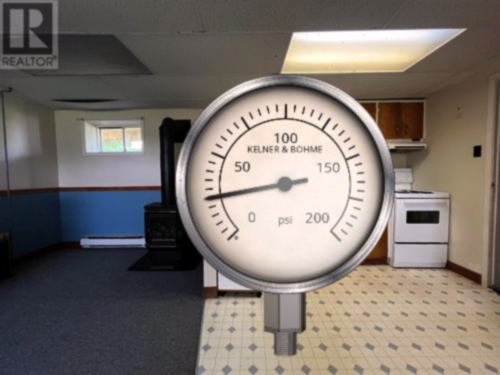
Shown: value=25 unit=psi
